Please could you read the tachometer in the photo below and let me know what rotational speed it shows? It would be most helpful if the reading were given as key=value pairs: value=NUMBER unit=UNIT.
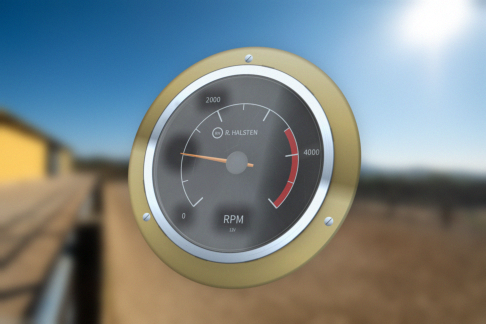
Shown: value=1000 unit=rpm
